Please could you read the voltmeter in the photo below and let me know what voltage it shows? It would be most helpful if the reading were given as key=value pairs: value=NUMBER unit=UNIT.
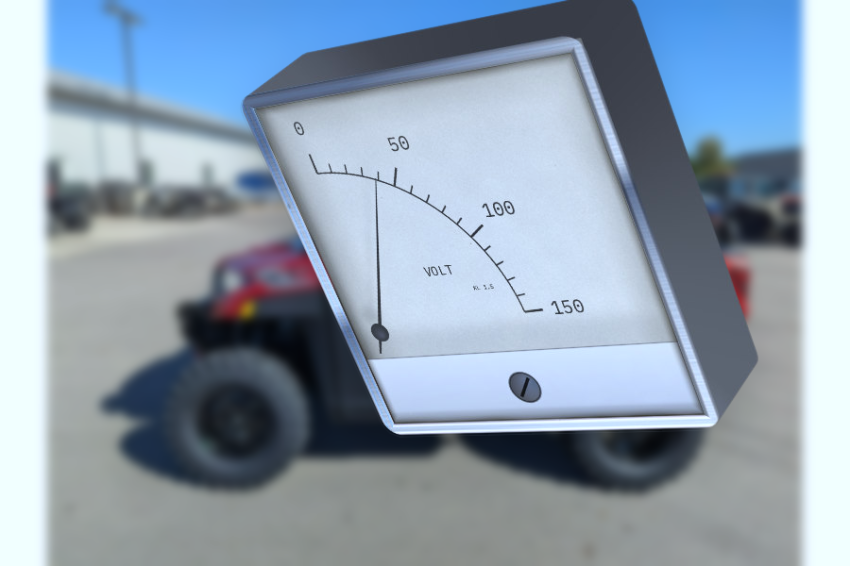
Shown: value=40 unit=V
